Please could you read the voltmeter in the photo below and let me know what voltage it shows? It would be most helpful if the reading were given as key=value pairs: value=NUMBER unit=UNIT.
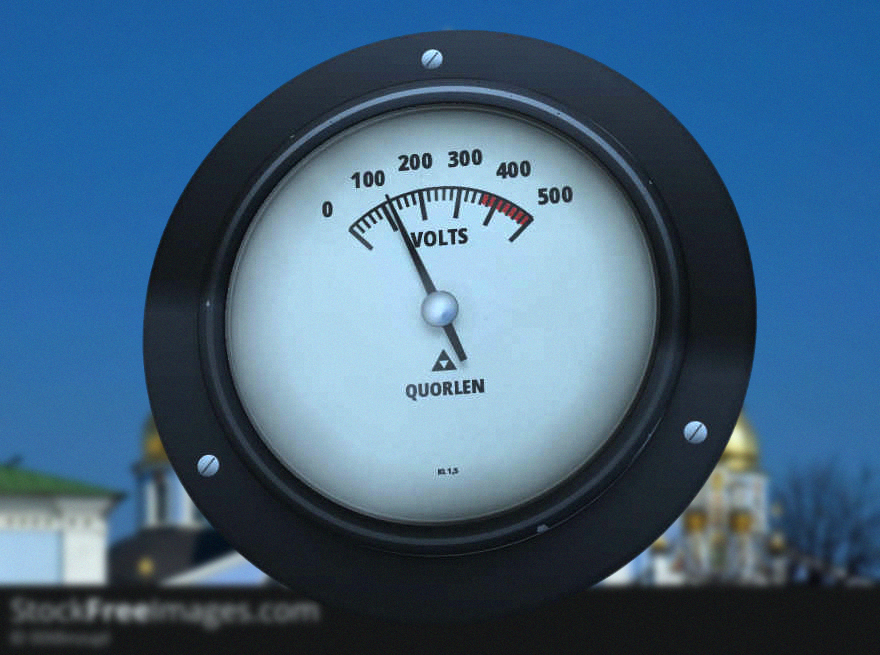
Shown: value=120 unit=V
